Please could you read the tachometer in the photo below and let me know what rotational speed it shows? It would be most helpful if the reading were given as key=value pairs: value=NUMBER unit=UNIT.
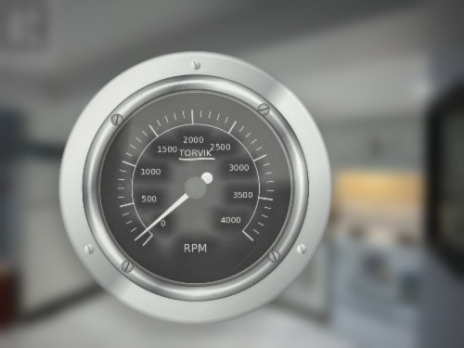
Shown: value=100 unit=rpm
